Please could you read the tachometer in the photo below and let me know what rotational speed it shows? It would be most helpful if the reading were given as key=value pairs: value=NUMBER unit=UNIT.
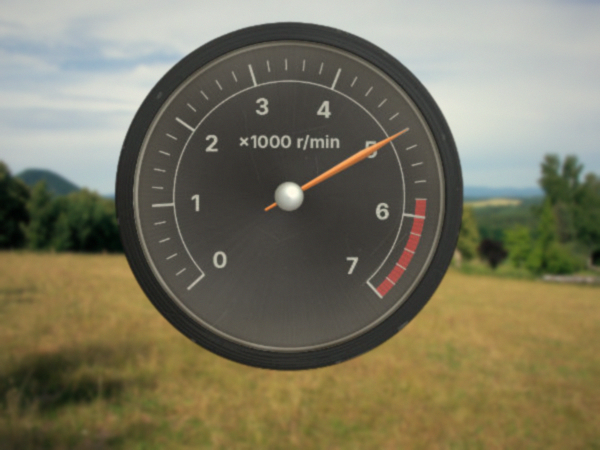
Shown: value=5000 unit=rpm
